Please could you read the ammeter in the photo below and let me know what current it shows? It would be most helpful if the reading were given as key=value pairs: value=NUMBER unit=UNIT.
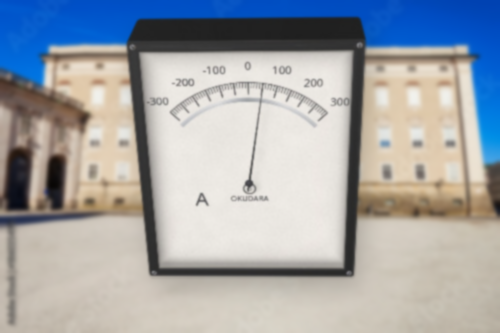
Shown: value=50 unit=A
